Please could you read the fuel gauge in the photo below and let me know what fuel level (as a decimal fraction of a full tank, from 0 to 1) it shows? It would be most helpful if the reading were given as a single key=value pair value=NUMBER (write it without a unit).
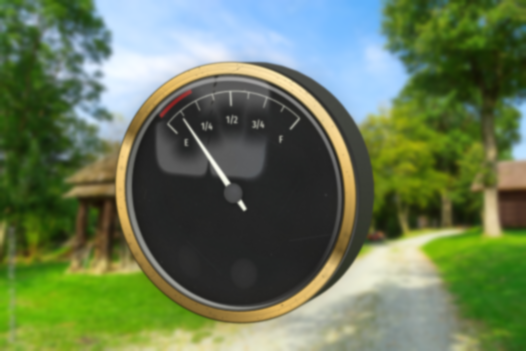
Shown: value=0.125
